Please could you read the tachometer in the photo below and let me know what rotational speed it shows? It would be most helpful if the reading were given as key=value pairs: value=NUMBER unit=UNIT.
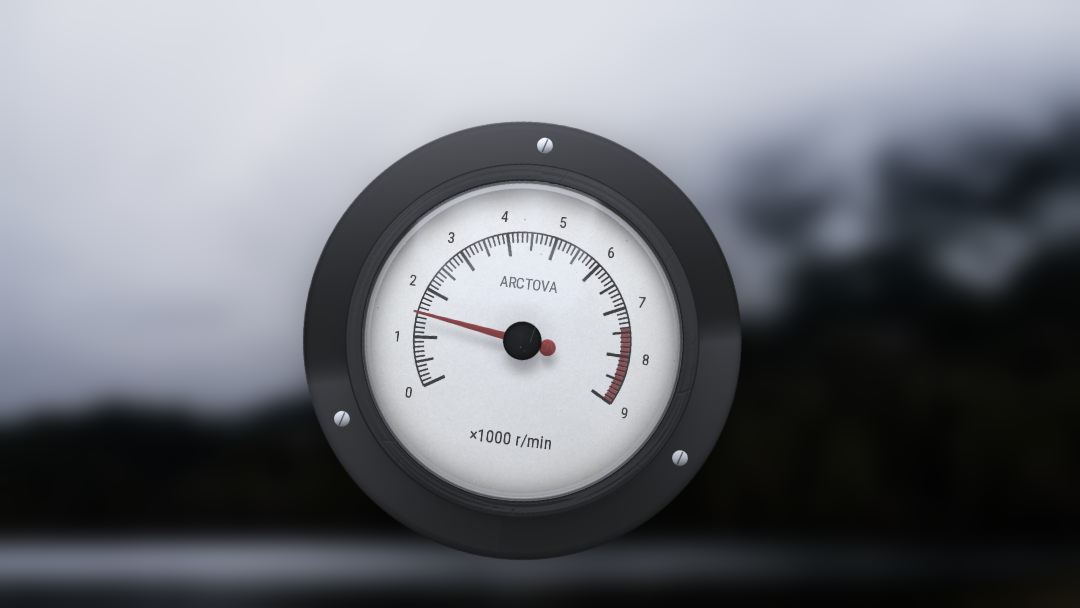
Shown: value=1500 unit=rpm
